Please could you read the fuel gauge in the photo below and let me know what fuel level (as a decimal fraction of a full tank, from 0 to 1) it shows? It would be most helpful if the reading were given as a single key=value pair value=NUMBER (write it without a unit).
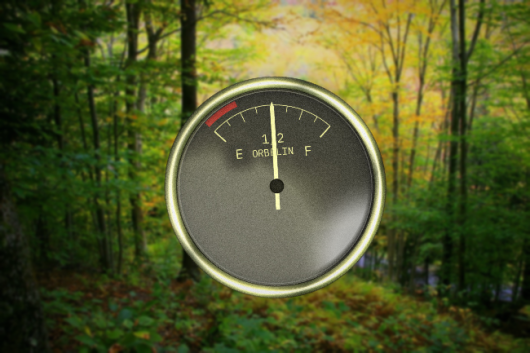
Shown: value=0.5
